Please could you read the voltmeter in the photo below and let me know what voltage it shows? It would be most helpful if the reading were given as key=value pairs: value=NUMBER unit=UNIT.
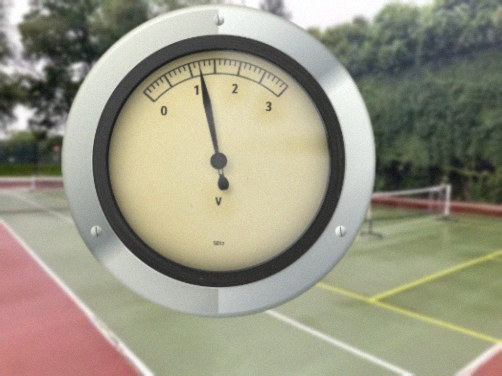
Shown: value=1.2 unit=V
